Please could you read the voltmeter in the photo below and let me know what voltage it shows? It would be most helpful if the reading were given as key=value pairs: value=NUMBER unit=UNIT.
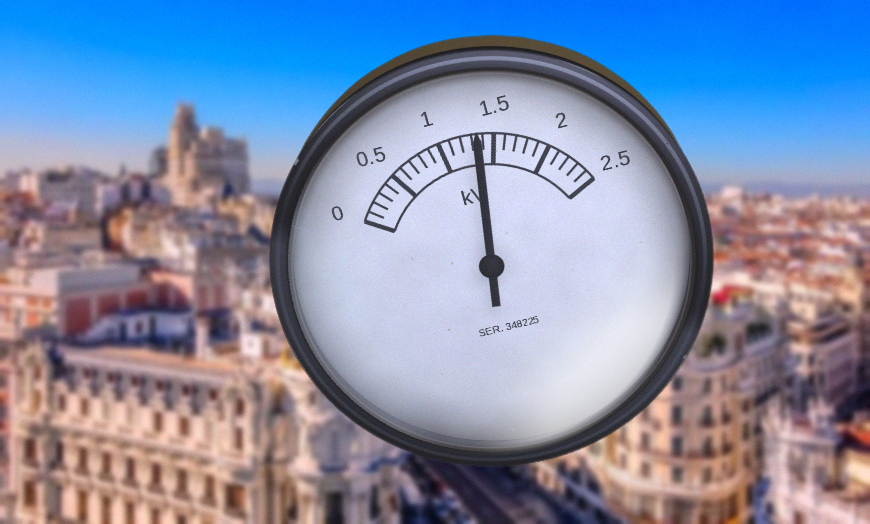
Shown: value=1.35 unit=kV
